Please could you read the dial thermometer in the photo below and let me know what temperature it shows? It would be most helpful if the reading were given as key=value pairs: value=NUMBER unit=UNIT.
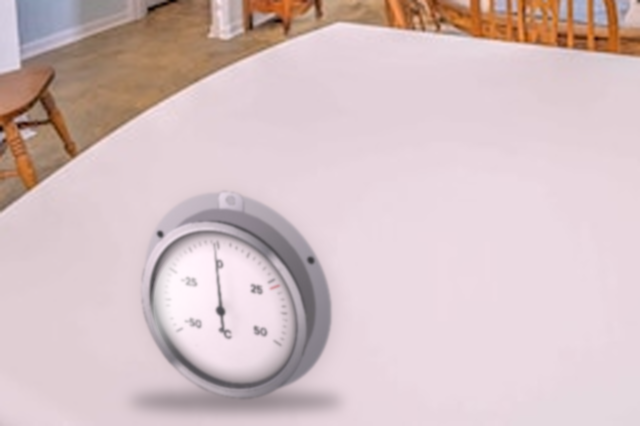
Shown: value=0 unit=°C
